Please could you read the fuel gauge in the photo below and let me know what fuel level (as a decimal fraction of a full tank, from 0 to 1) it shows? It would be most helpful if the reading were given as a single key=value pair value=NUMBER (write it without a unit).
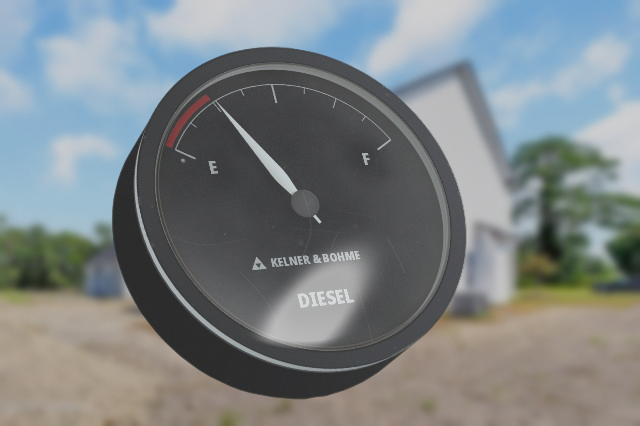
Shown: value=0.25
